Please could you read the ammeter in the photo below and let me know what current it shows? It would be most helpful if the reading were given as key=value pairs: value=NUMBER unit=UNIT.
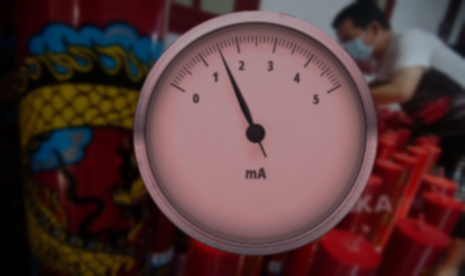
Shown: value=1.5 unit=mA
